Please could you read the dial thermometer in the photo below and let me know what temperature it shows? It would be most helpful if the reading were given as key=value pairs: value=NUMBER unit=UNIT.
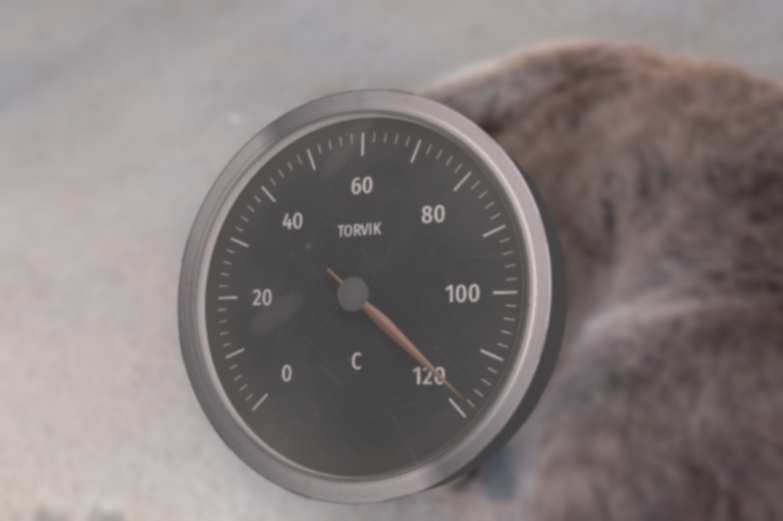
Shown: value=118 unit=°C
